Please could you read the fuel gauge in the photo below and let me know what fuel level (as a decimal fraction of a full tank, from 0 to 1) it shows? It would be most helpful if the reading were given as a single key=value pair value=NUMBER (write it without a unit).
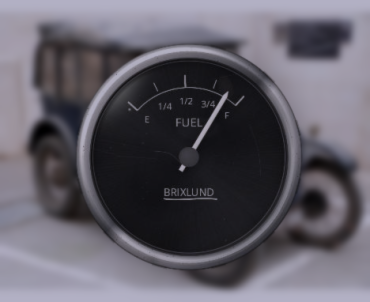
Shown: value=0.875
